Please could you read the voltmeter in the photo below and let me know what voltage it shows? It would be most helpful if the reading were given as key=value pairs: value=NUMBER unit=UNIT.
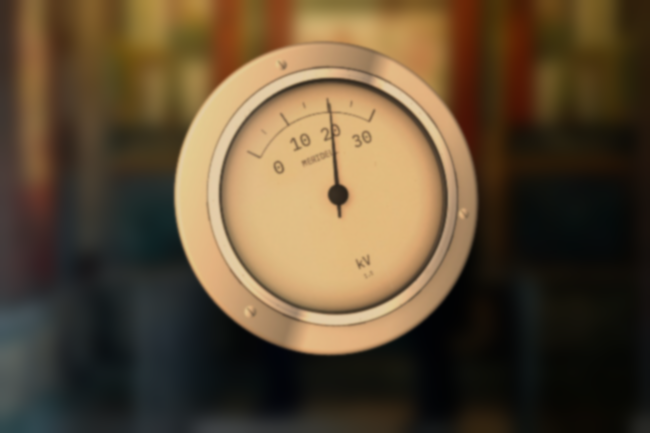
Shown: value=20 unit=kV
